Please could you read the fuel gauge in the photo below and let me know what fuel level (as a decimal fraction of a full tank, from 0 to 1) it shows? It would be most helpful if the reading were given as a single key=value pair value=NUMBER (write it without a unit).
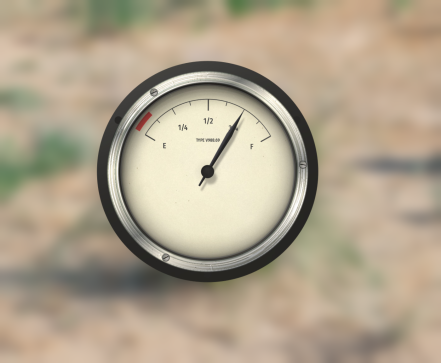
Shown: value=0.75
